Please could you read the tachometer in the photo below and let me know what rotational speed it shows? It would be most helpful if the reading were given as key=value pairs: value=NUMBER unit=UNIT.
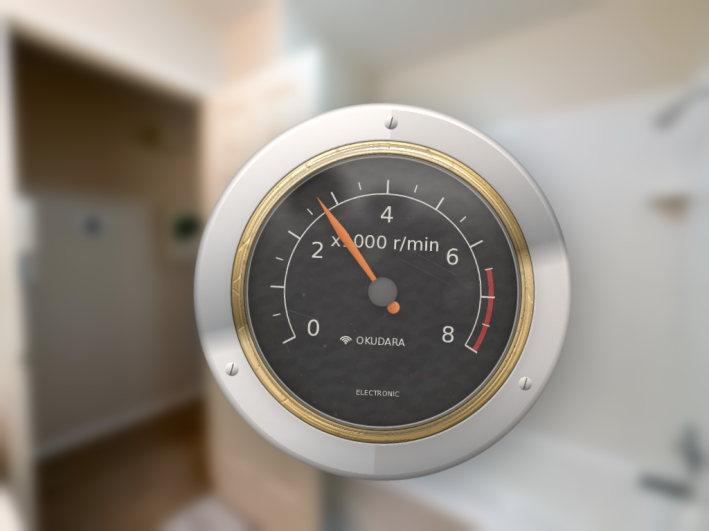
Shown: value=2750 unit=rpm
